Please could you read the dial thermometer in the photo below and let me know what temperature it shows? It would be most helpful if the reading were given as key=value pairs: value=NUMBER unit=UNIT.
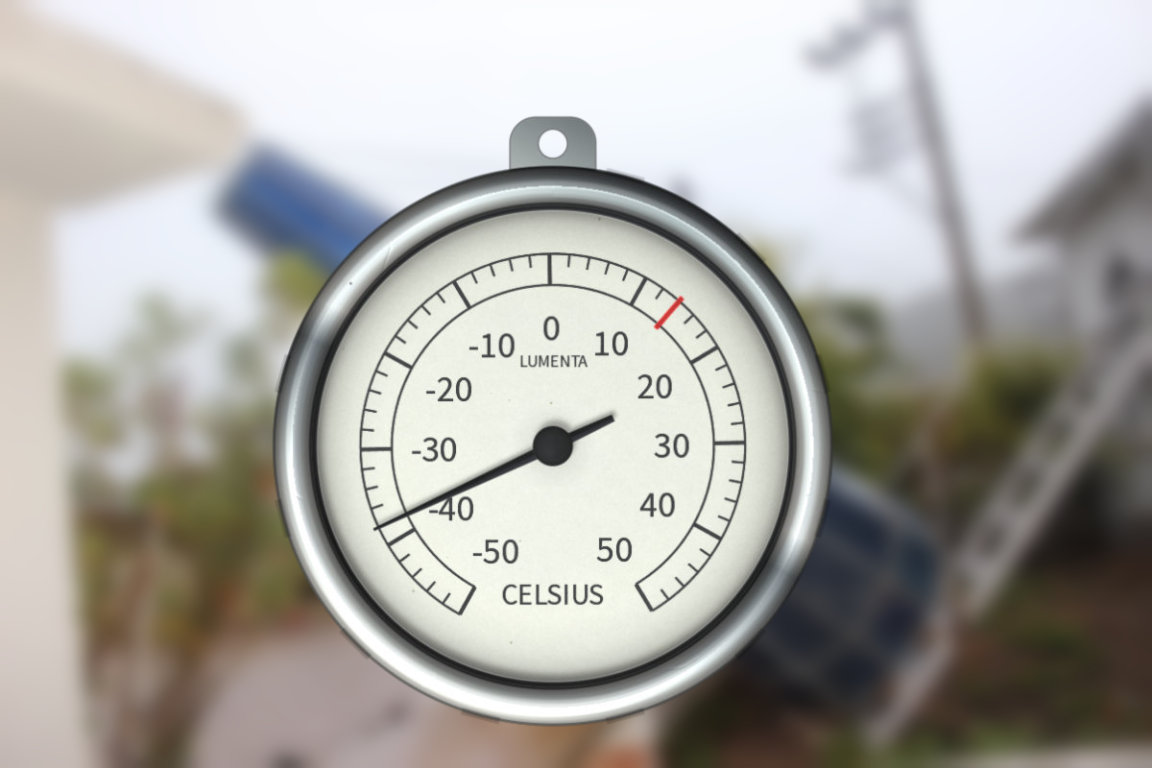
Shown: value=-38 unit=°C
